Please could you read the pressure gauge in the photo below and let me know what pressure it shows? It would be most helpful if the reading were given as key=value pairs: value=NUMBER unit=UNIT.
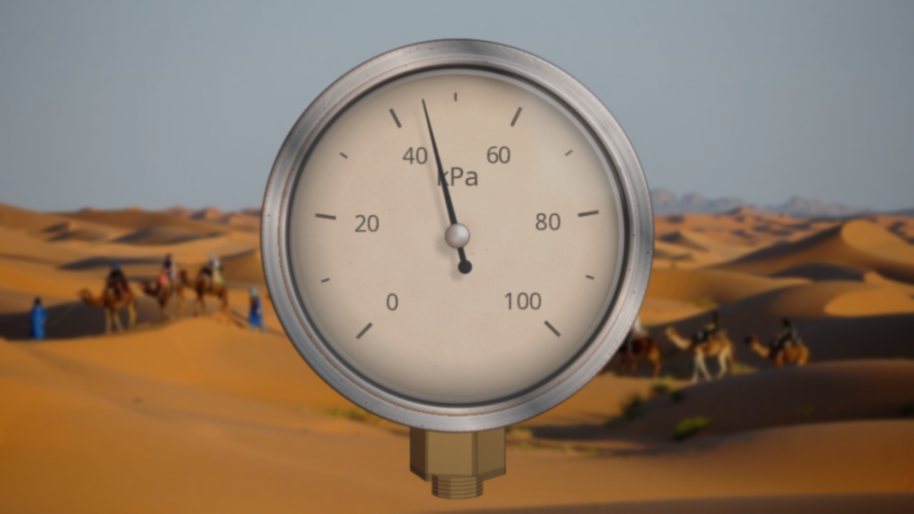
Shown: value=45 unit=kPa
